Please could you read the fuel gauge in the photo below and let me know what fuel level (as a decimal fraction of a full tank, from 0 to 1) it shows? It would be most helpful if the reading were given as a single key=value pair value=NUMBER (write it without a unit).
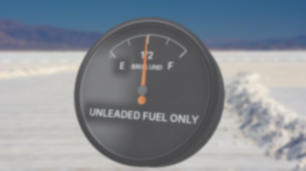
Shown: value=0.5
